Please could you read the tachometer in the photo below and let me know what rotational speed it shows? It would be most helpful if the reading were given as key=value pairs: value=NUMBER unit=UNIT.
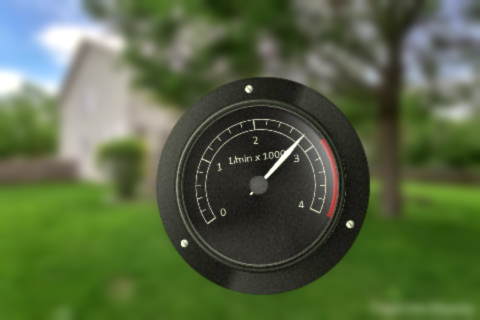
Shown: value=2800 unit=rpm
